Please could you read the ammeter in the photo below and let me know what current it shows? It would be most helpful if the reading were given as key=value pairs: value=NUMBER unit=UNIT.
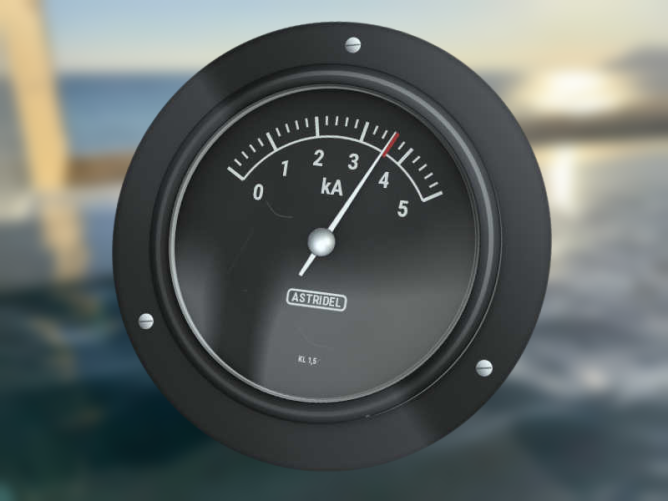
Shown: value=3.6 unit=kA
